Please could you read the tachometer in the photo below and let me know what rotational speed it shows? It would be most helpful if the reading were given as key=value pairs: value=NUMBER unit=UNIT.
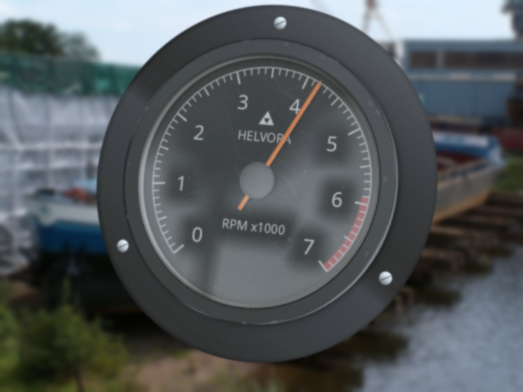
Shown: value=4200 unit=rpm
